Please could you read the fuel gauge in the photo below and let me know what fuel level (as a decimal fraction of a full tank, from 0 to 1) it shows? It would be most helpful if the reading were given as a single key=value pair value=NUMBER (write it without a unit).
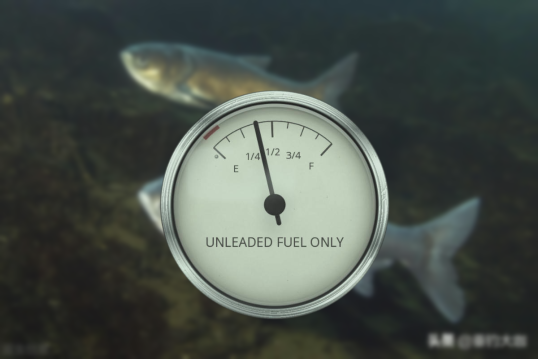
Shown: value=0.375
